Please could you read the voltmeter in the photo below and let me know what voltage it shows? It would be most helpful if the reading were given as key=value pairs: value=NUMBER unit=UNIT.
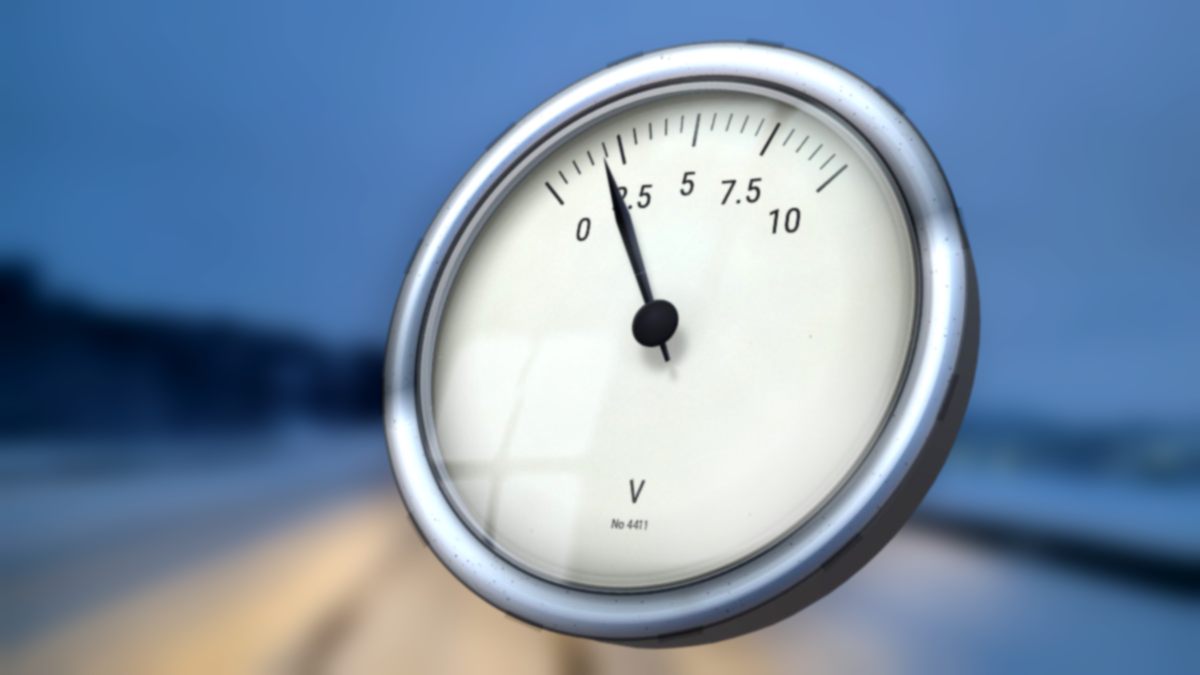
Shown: value=2 unit=V
